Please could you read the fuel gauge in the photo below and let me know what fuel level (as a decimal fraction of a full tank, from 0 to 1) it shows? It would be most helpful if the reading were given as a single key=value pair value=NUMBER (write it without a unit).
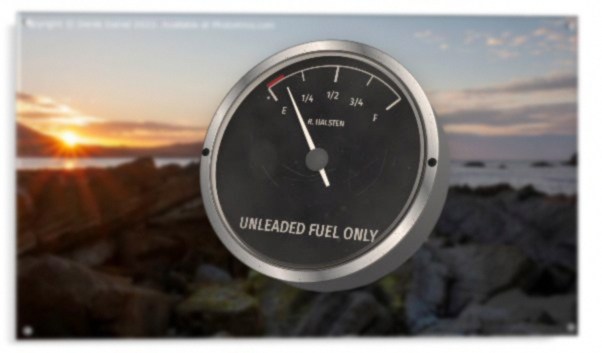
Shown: value=0.125
